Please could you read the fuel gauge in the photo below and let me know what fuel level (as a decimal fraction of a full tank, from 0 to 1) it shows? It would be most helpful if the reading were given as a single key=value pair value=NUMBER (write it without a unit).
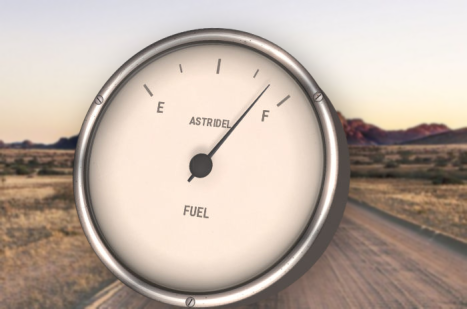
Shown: value=0.875
